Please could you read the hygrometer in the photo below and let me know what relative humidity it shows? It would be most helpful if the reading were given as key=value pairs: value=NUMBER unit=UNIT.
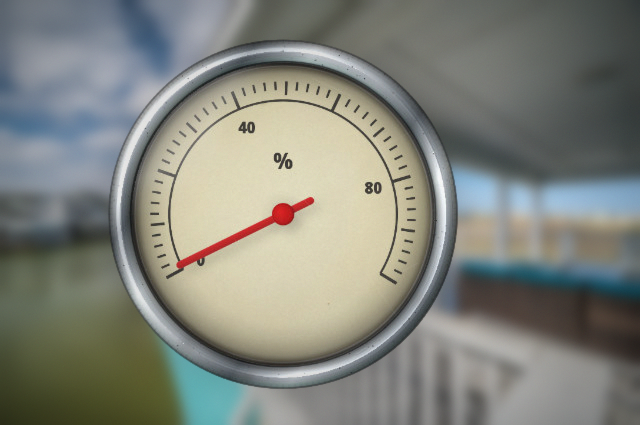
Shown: value=1 unit=%
